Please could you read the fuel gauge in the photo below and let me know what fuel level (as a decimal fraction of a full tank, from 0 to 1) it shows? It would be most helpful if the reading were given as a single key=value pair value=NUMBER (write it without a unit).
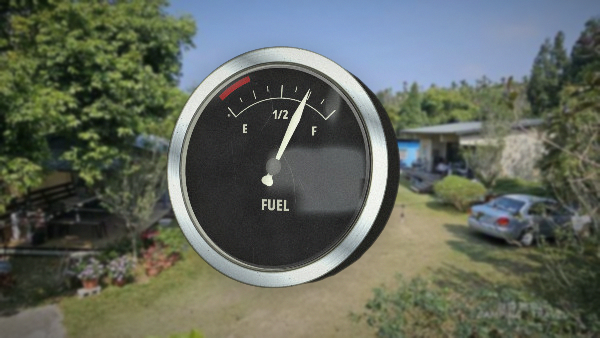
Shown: value=0.75
